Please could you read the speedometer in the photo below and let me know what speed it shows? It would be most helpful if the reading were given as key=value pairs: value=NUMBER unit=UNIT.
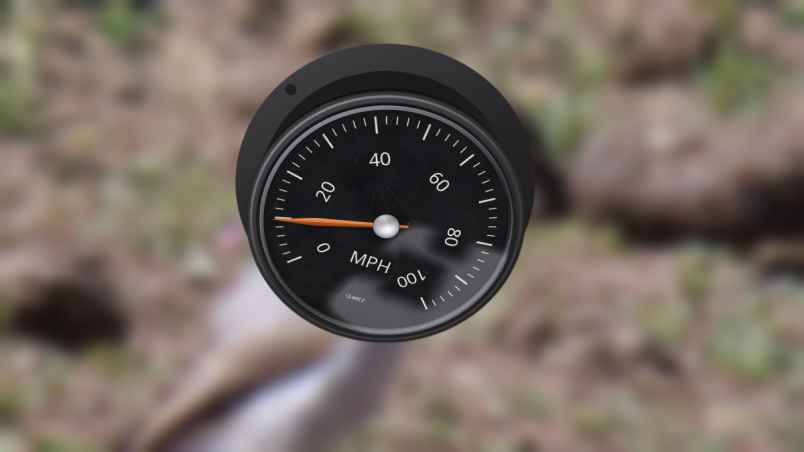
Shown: value=10 unit=mph
